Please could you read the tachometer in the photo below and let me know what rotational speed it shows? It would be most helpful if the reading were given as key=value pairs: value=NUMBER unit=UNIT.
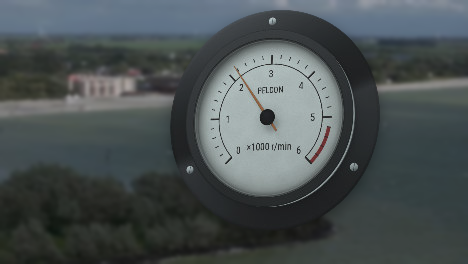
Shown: value=2200 unit=rpm
